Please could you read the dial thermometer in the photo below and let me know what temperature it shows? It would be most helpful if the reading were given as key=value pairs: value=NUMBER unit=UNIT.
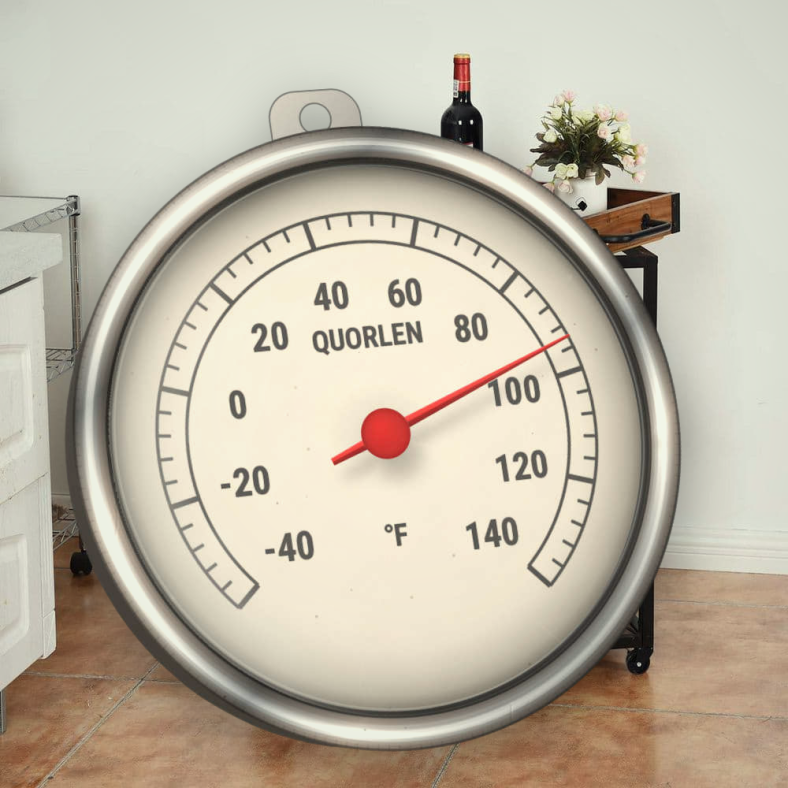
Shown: value=94 unit=°F
